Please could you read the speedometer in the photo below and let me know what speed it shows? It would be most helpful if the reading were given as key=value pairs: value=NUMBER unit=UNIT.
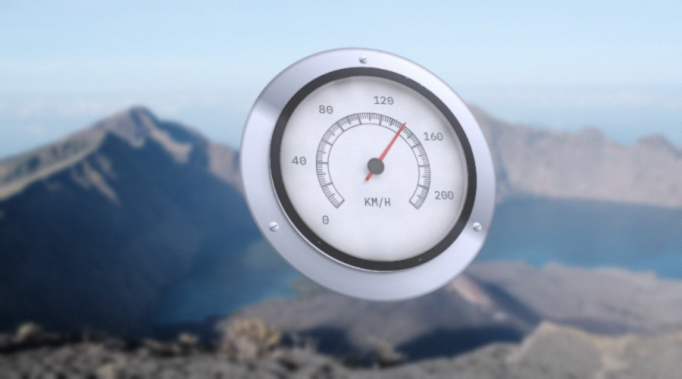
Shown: value=140 unit=km/h
